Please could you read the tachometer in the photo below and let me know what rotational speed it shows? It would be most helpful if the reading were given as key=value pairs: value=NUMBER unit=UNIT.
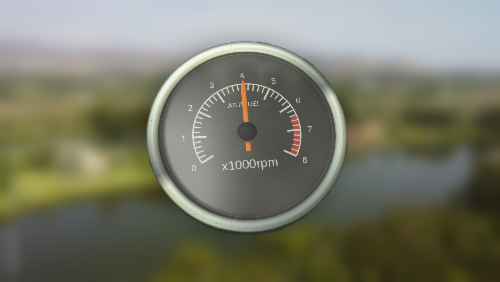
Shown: value=4000 unit=rpm
